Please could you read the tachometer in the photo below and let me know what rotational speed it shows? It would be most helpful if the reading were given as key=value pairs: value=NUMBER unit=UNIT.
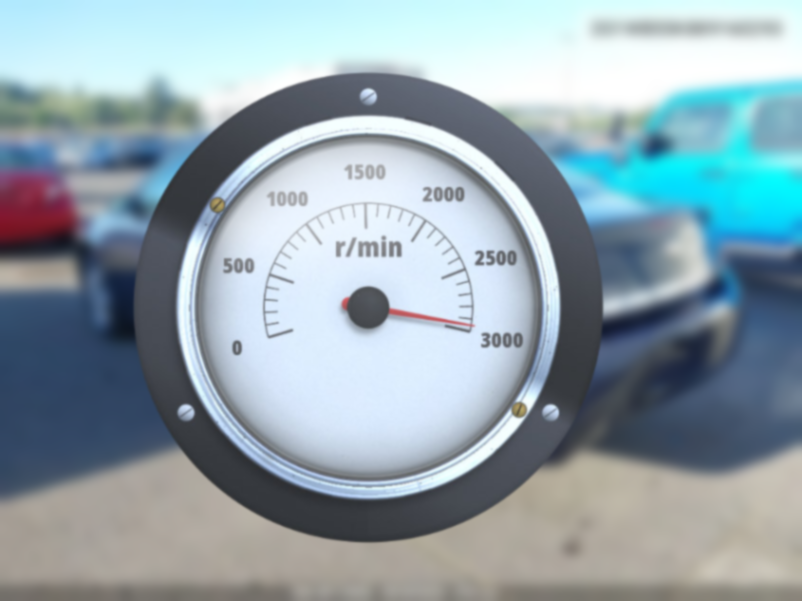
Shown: value=2950 unit=rpm
